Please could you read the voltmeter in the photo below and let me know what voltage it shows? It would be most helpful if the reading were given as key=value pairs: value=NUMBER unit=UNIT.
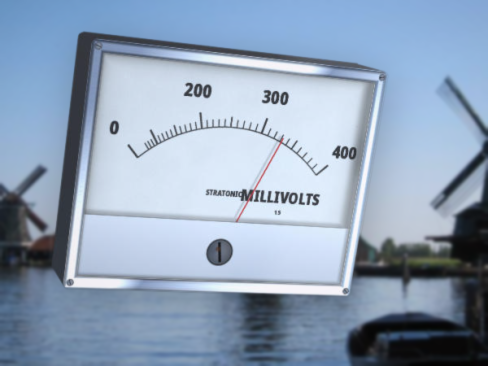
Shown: value=330 unit=mV
